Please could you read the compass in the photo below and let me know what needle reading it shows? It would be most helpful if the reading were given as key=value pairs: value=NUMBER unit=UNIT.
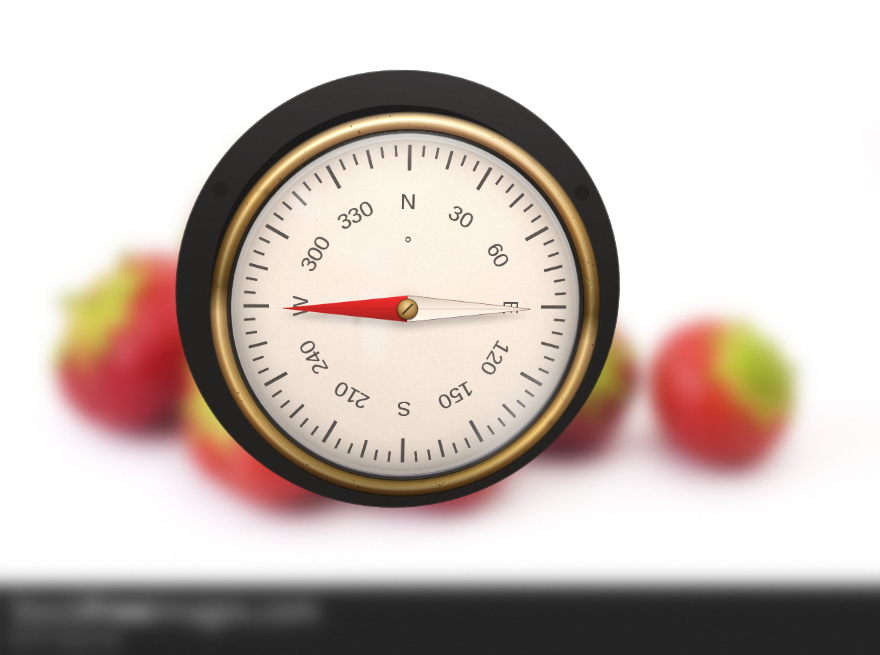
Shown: value=270 unit=°
